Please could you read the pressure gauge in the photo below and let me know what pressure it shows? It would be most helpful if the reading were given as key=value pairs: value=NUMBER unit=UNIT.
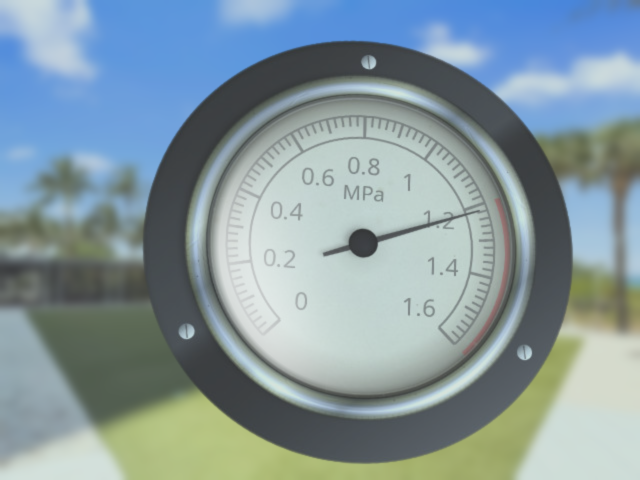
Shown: value=1.22 unit=MPa
